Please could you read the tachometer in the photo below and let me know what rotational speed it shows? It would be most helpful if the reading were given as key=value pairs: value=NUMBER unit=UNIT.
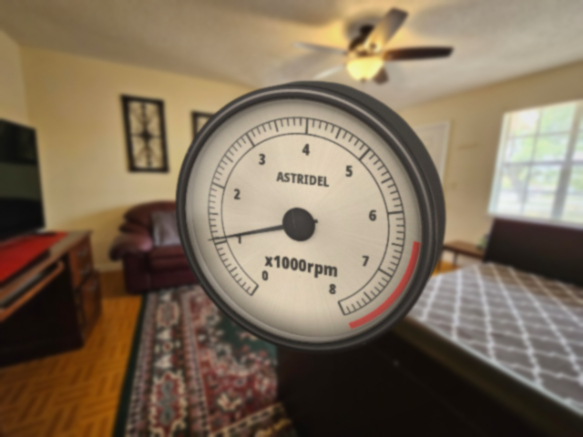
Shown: value=1100 unit=rpm
